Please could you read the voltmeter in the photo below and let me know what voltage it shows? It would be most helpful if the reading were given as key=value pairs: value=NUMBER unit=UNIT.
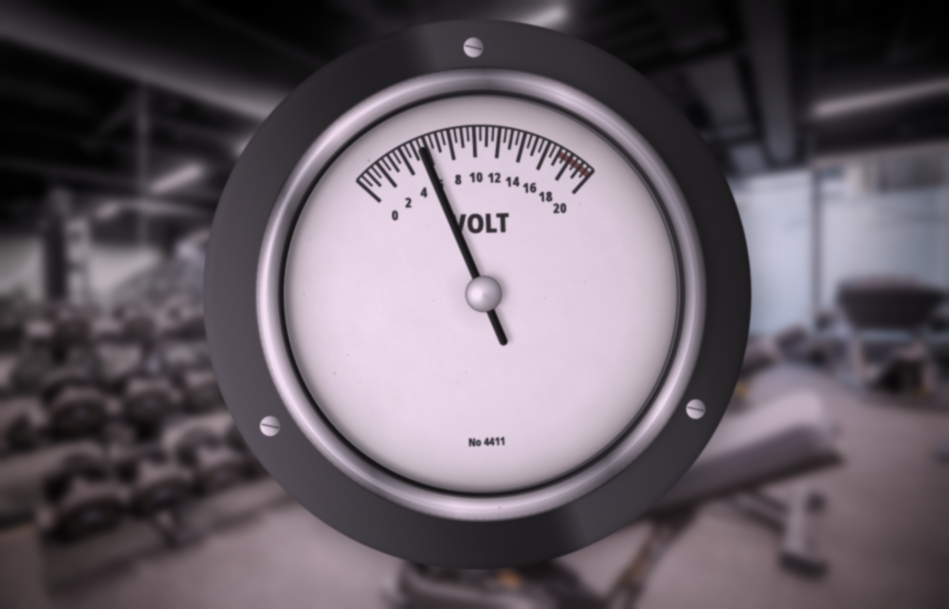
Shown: value=5.5 unit=V
